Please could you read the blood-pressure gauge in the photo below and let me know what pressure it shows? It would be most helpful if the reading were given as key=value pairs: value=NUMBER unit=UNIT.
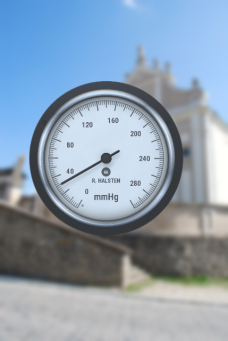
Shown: value=30 unit=mmHg
